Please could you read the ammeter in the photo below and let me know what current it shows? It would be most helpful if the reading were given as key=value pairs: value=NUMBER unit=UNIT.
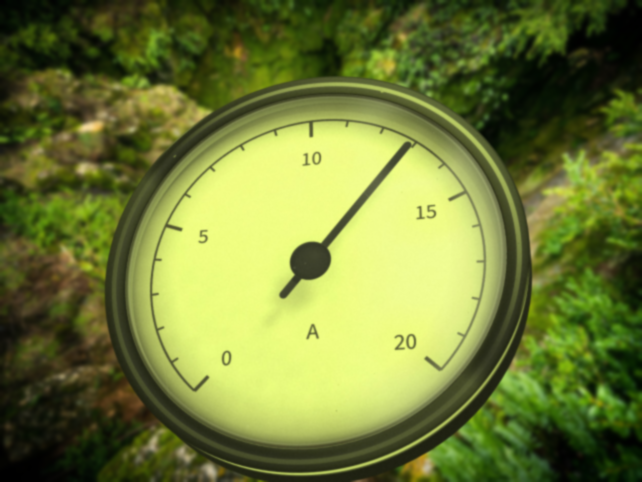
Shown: value=13 unit=A
